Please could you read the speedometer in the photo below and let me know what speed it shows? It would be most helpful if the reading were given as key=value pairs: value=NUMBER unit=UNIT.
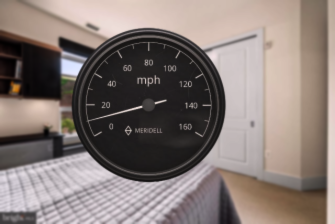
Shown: value=10 unit=mph
